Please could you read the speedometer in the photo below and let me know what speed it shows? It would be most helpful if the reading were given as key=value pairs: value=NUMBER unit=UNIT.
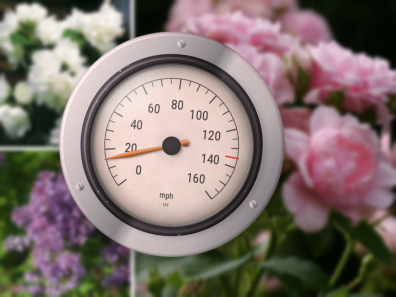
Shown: value=15 unit=mph
